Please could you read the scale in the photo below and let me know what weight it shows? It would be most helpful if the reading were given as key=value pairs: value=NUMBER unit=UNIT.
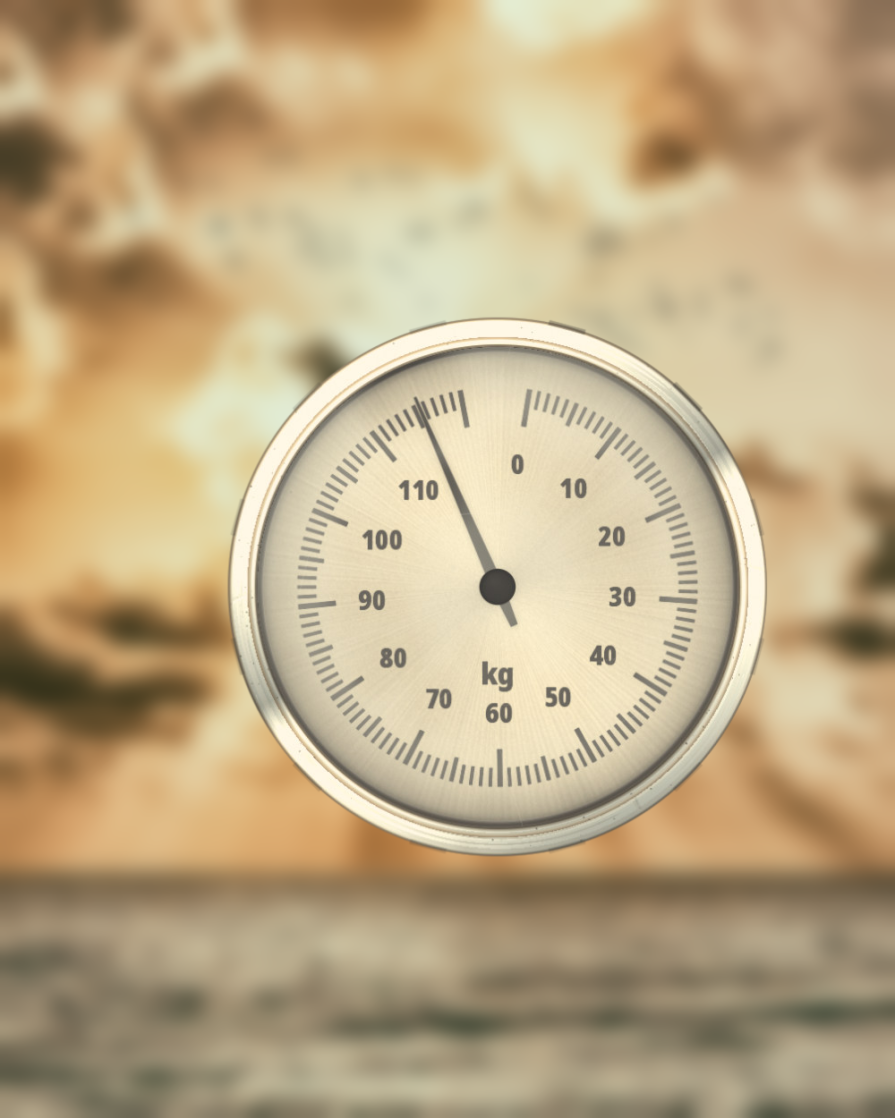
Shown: value=115.5 unit=kg
